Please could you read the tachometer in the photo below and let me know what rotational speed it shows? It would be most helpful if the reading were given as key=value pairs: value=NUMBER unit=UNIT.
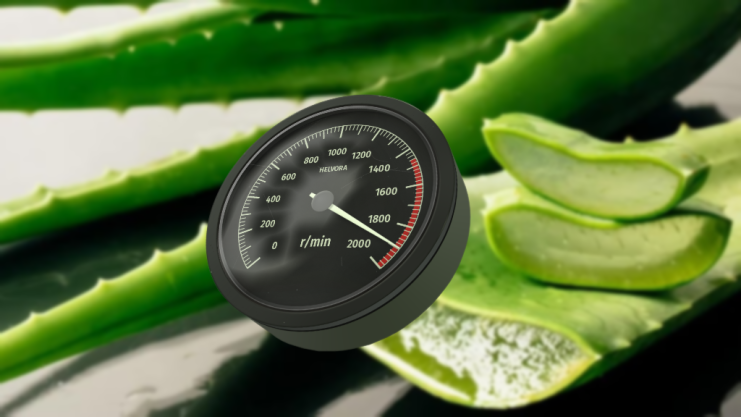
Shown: value=1900 unit=rpm
